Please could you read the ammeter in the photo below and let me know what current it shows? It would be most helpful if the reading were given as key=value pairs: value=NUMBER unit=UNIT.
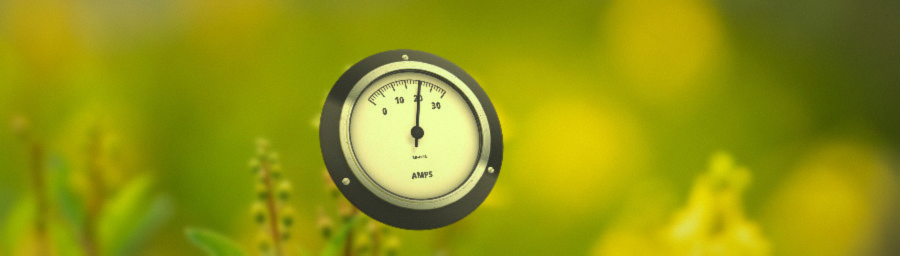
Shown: value=20 unit=A
